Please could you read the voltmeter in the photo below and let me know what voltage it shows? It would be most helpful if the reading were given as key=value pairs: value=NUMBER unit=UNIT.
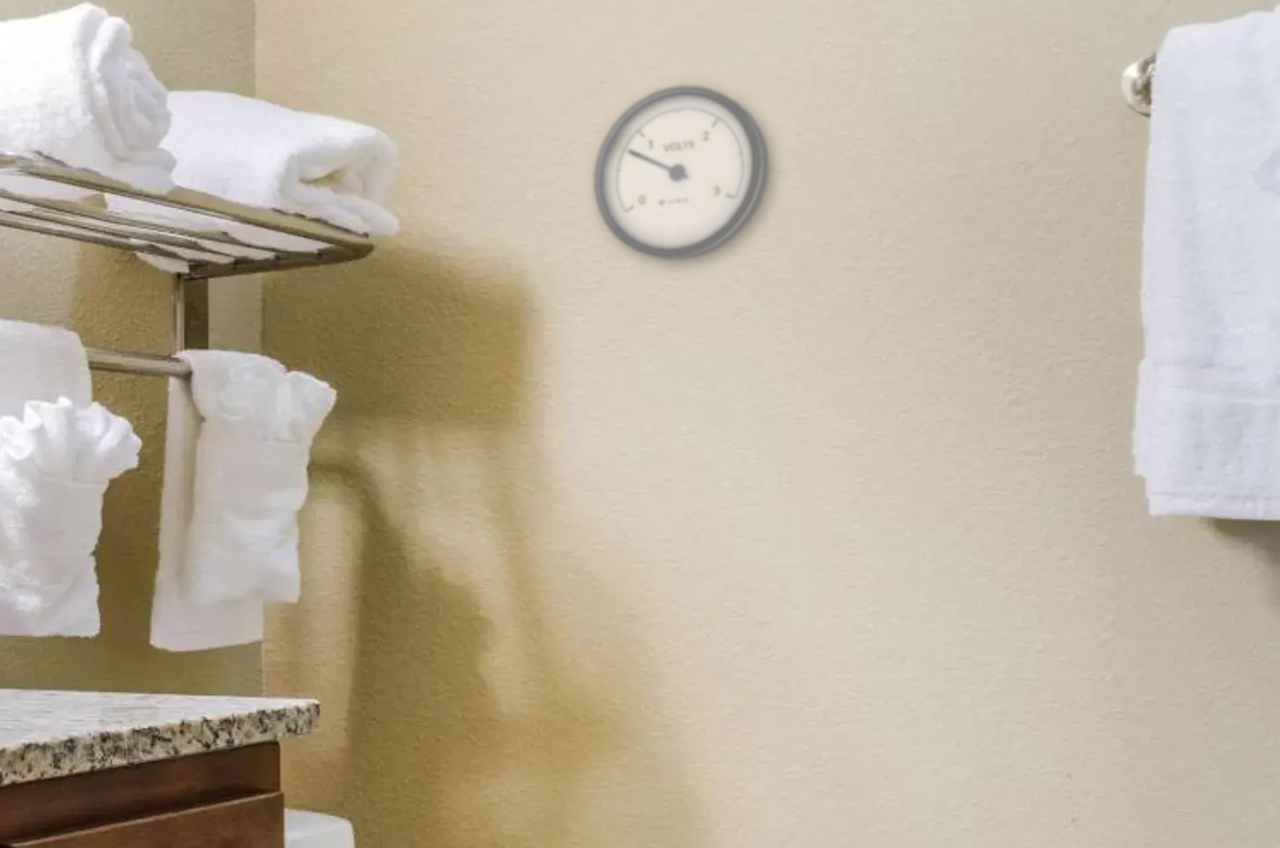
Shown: value=0.75 unit=V
